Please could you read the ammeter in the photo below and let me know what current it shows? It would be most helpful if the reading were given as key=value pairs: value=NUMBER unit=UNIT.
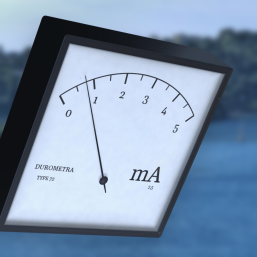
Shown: value=0.75 unit=mA
